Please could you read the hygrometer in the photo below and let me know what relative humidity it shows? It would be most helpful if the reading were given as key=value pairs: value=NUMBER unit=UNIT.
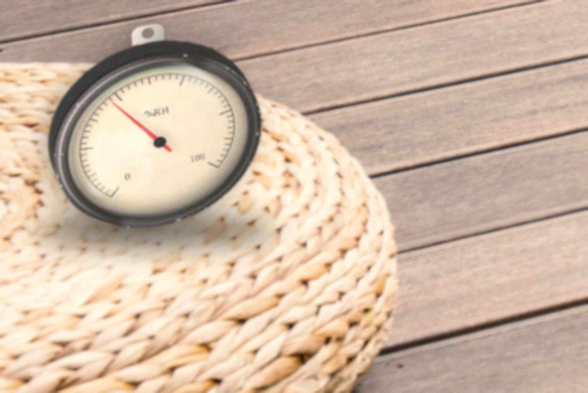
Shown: value=38 unit=%
